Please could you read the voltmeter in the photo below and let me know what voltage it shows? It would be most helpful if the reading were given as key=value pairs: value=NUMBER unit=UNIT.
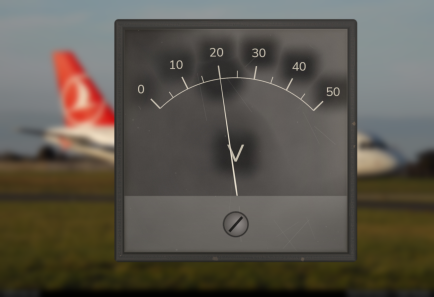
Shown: value=20 unit=V
